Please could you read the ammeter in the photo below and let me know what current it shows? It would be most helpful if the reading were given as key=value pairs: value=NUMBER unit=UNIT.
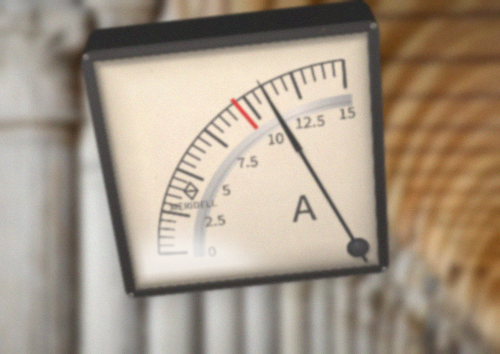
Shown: value=11 unit=A
